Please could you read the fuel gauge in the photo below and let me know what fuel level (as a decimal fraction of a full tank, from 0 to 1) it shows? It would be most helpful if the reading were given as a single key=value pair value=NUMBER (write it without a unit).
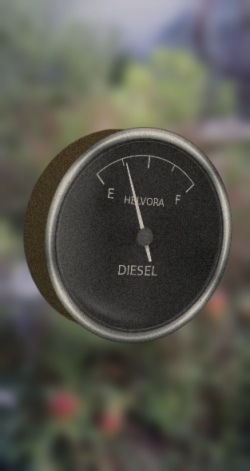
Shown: value=0.25
